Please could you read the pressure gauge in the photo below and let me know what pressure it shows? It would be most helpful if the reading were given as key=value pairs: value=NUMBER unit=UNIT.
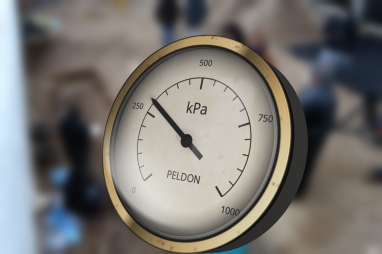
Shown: value=300 unit=kPa
